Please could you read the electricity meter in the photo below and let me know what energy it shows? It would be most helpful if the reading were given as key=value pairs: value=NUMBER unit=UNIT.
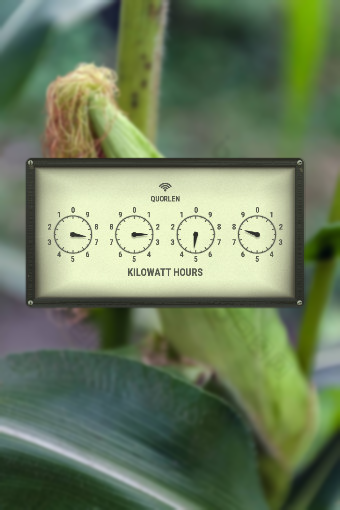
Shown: value=7248 unit=kWh
